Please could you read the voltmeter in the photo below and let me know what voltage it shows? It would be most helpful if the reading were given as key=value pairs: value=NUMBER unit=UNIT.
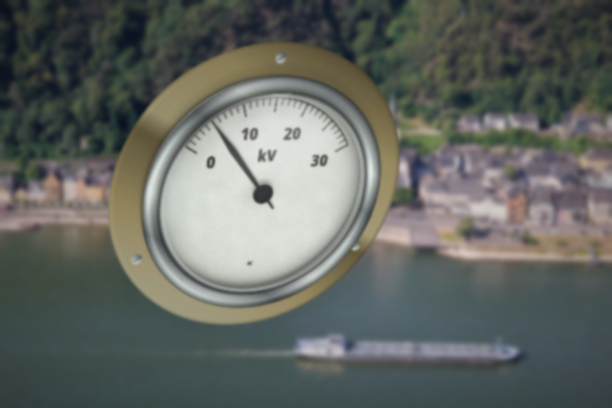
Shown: value=5 unit=kV
